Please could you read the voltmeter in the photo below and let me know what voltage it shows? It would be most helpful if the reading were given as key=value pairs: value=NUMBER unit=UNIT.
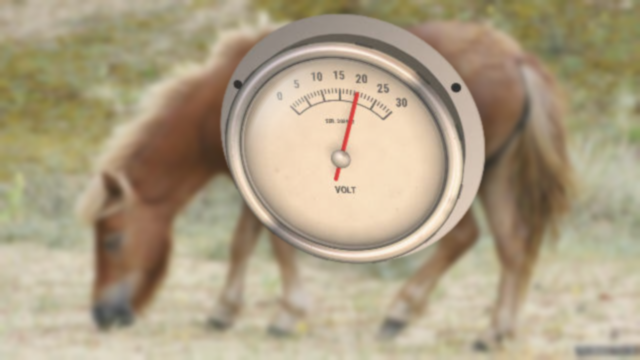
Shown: value=20 unit=V
